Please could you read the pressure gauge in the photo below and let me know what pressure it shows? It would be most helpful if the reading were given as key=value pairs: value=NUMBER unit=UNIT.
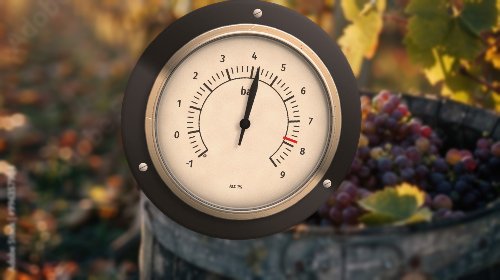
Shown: value=4.2 unit=bar
